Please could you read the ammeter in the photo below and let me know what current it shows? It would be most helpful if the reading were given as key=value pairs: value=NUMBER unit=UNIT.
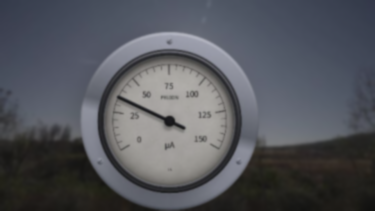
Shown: value=35 unit=µA
